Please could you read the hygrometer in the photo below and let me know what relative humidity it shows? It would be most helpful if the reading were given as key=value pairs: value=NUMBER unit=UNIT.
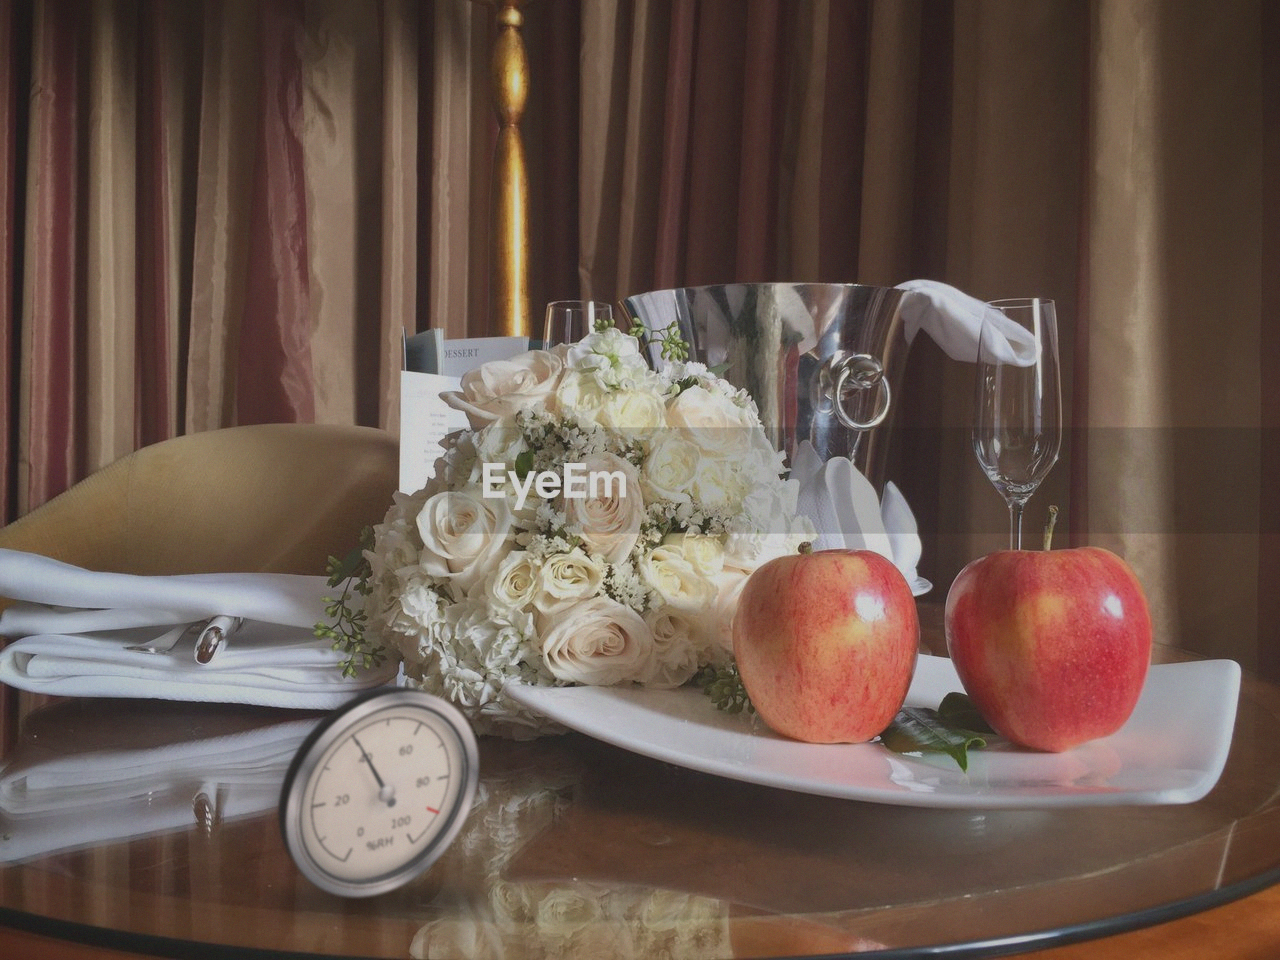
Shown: value=40 unit=%
